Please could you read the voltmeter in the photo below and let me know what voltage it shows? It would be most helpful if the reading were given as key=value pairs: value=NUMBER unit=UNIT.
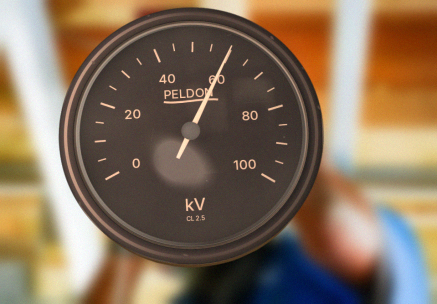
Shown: value=60 unit=kV
